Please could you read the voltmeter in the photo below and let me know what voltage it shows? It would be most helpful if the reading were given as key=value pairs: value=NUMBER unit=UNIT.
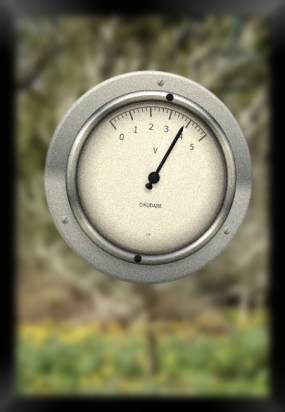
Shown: value=3.8 unit=V
